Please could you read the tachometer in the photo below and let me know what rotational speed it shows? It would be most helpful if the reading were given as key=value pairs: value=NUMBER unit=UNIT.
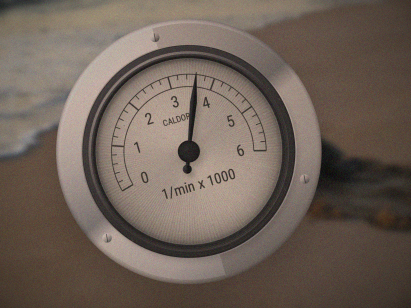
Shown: value=3600 unit=rpm
